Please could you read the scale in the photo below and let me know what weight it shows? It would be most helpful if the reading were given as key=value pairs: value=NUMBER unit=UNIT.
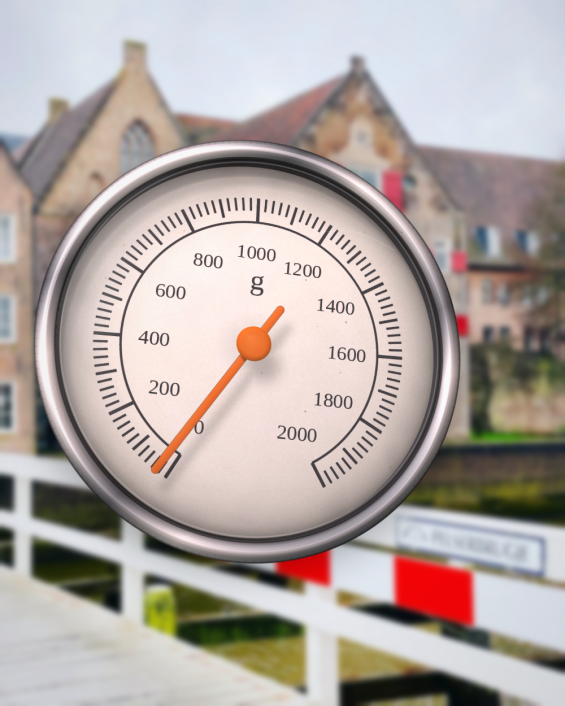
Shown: value=30 unit=g
